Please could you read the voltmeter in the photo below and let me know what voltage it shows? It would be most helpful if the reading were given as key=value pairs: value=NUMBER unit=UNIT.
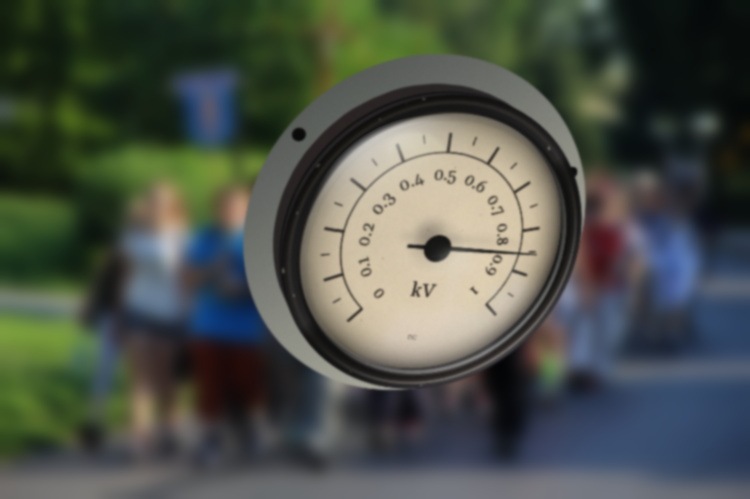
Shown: value=0.85 unit=kV
